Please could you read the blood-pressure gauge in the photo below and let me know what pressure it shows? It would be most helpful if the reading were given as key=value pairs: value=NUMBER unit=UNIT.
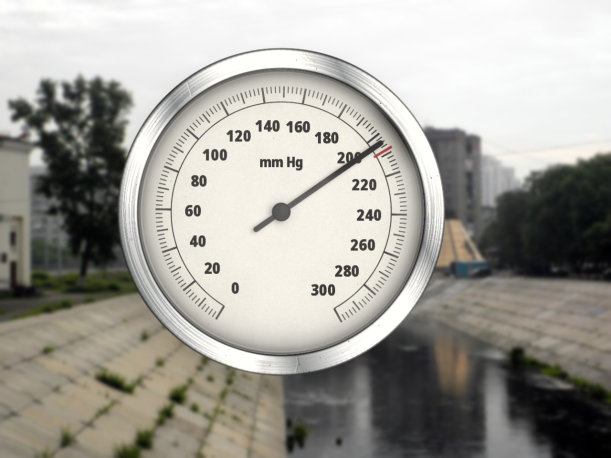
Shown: value=204 unit=mmHg
